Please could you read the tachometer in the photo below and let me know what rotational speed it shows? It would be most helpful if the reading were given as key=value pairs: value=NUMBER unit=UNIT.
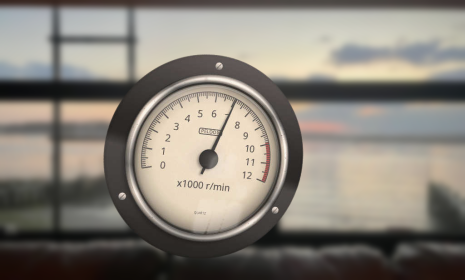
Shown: value=7000 unit=rpm
